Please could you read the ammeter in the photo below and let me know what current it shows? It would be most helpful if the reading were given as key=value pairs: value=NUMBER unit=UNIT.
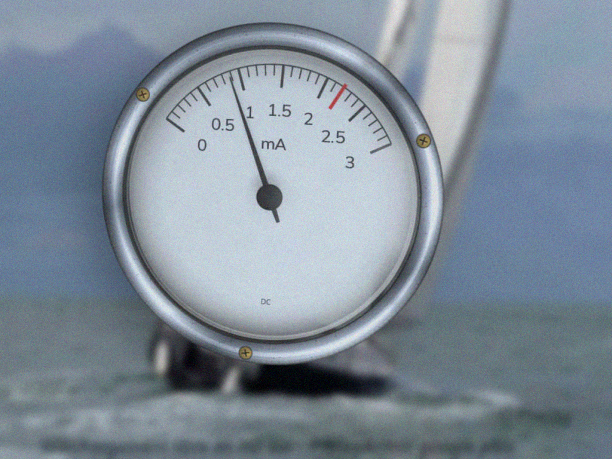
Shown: value=0.9 unit=mA
